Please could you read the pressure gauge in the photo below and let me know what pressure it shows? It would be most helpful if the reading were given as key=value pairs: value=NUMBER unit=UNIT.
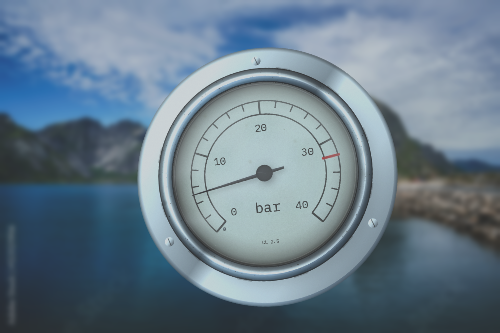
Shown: value=5 unit=bar
